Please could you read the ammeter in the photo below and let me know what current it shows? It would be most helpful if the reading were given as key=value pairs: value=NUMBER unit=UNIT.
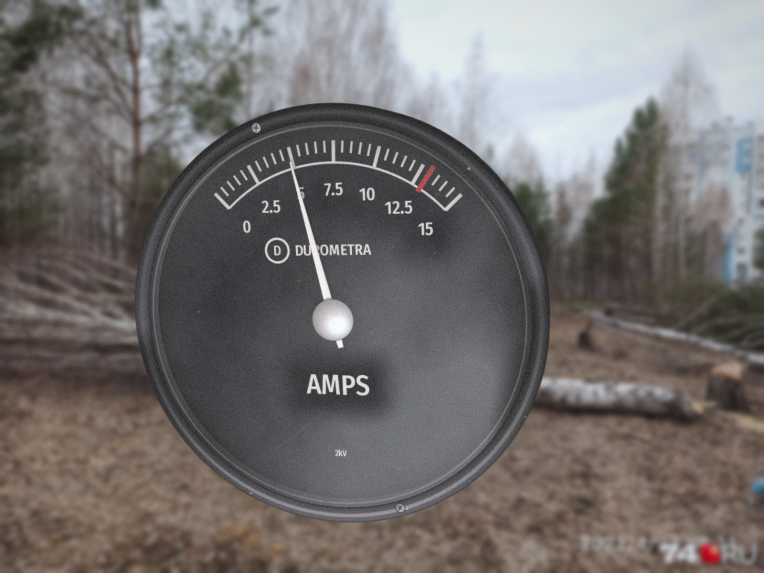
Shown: value=5 unit=A
